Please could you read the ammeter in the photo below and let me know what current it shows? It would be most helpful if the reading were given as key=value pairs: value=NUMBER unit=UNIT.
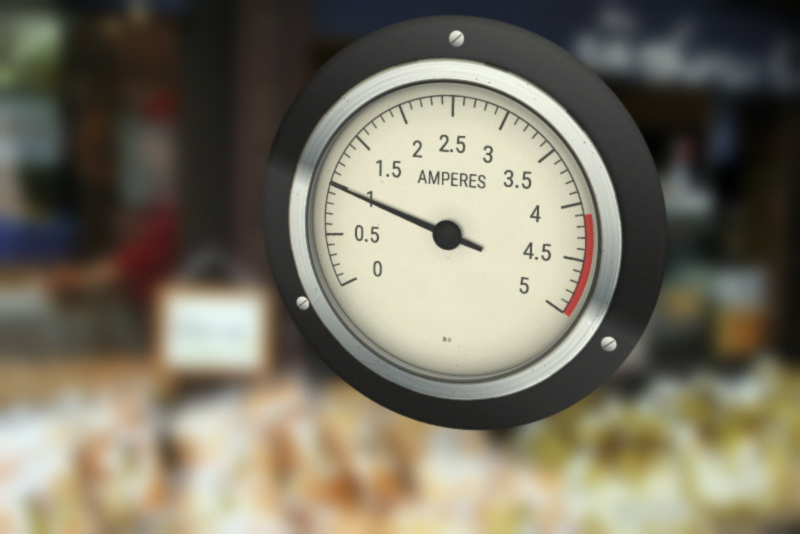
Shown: value=1 unit=A
